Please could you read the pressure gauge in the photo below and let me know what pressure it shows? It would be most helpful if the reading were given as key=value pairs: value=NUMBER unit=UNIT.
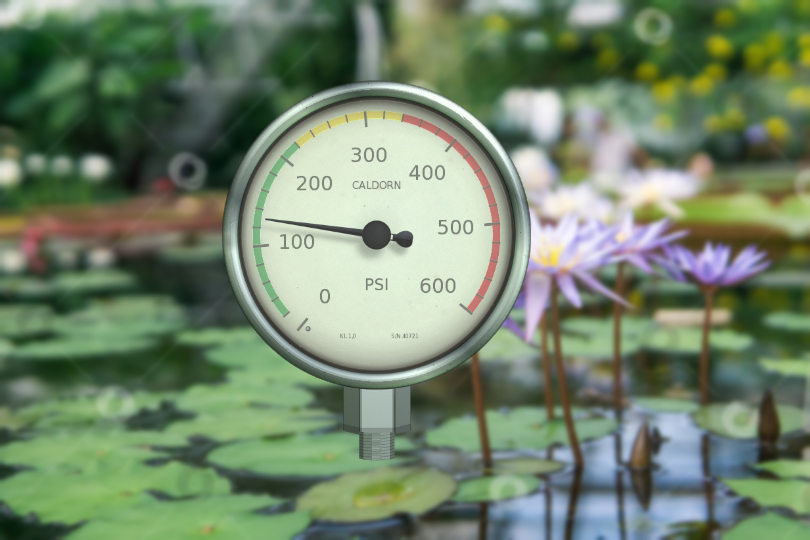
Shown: value=130 unit=psi
